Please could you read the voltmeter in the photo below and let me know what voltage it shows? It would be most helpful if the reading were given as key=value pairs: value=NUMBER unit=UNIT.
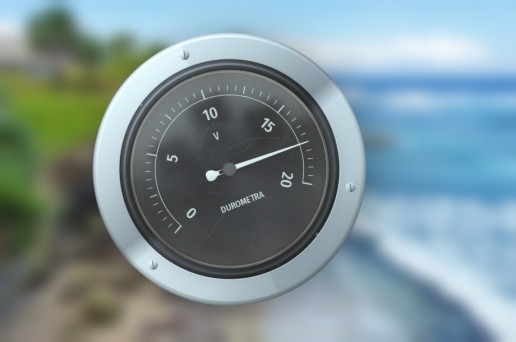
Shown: value=17.5 unit=V
